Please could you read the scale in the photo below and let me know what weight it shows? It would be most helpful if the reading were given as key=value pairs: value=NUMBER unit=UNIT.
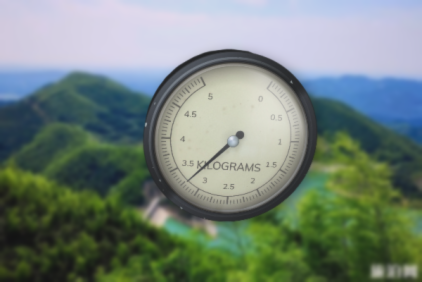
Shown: value=3.25 unit=kg
